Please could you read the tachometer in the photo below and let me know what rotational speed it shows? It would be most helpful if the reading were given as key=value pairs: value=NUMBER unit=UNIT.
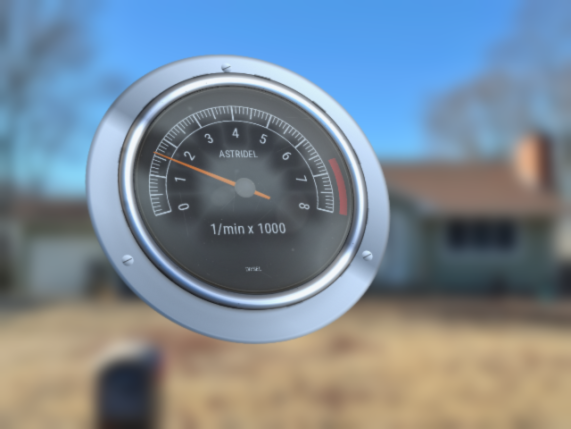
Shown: value=1500 unit=rpm
